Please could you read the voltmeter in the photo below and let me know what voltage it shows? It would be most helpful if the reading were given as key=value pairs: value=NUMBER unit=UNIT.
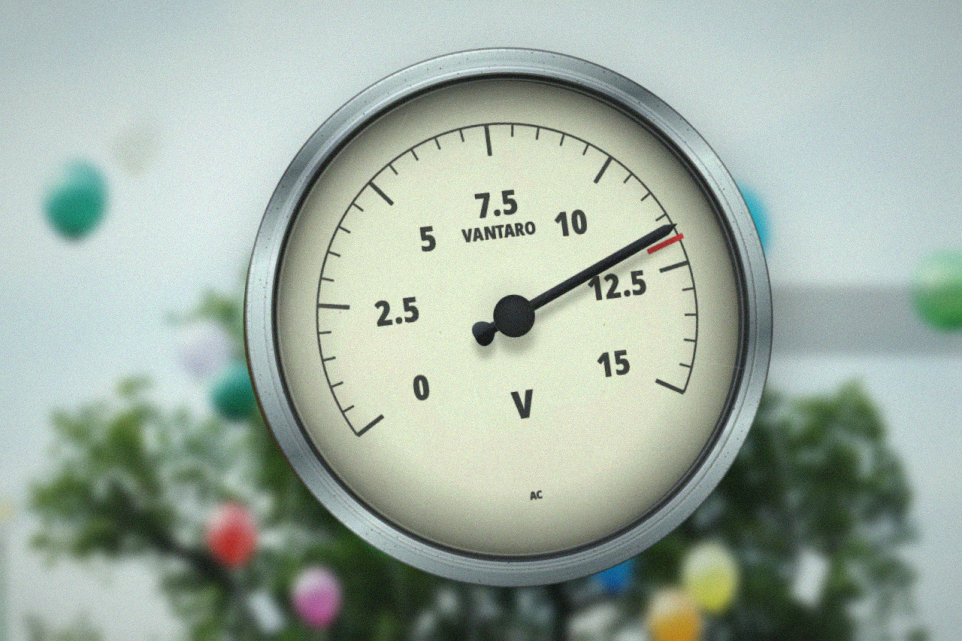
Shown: value=11.75 unit=V
